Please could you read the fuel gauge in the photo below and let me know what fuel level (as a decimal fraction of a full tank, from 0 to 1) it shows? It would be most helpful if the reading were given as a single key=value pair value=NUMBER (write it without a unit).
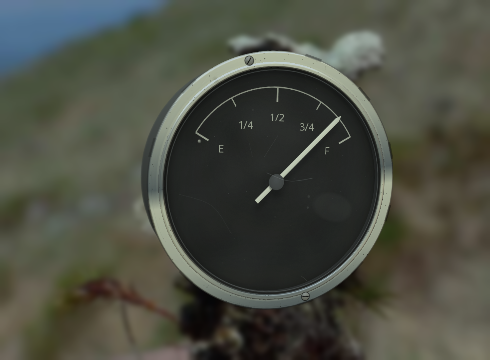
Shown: value=0.875
